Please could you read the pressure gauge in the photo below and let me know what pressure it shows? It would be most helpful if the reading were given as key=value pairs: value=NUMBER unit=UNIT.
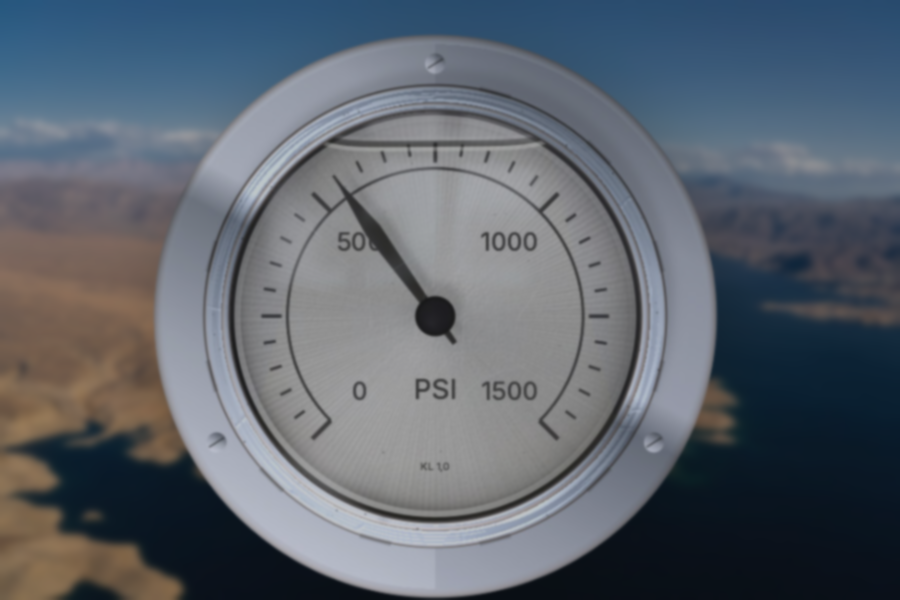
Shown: value=550 unit=psi
